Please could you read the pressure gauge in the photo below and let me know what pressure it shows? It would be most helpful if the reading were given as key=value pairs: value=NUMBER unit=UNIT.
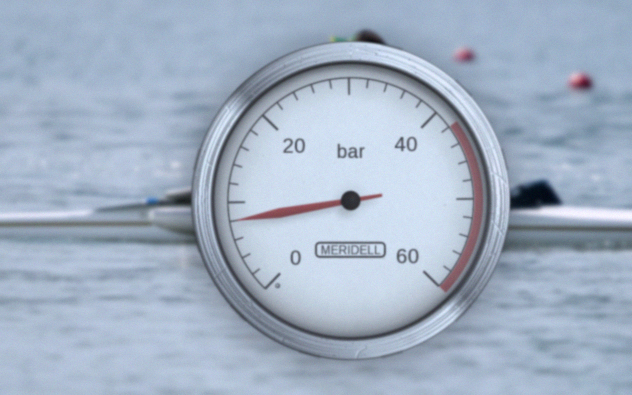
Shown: value=8 unit=bar
